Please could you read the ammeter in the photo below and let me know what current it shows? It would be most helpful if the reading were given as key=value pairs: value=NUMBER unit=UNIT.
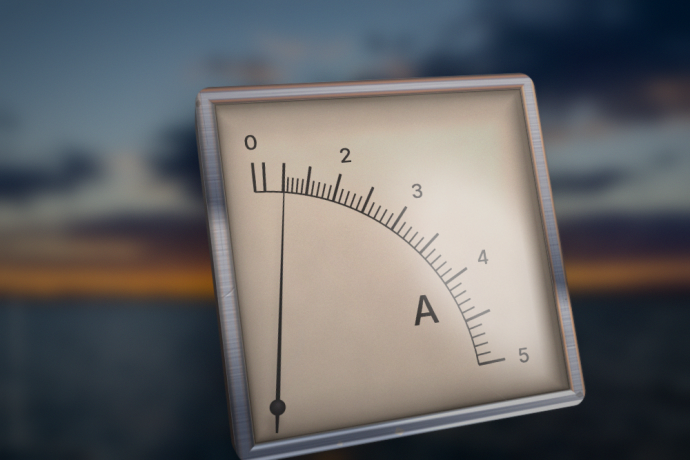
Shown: value=1 unit=A
